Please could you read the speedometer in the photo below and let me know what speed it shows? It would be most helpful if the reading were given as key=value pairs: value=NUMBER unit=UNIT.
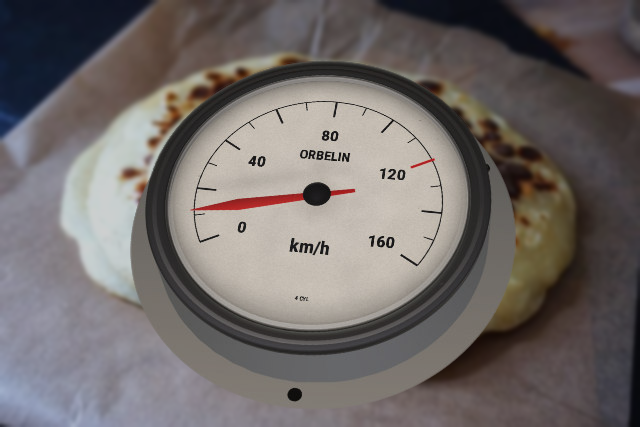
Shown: value=10 unit=km/h
